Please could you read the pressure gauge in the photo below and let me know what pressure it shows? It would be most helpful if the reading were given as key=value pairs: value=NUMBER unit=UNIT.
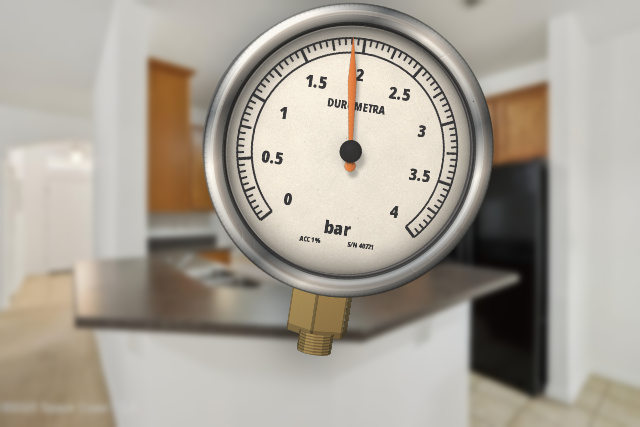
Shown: value=1.9 unit=bar
